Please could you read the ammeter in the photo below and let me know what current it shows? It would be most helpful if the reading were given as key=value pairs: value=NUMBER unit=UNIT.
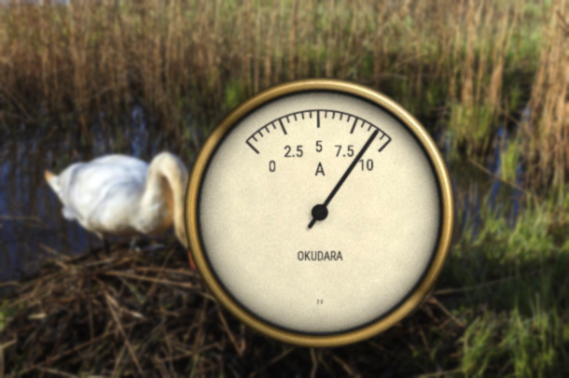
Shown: value=9 unit=A
